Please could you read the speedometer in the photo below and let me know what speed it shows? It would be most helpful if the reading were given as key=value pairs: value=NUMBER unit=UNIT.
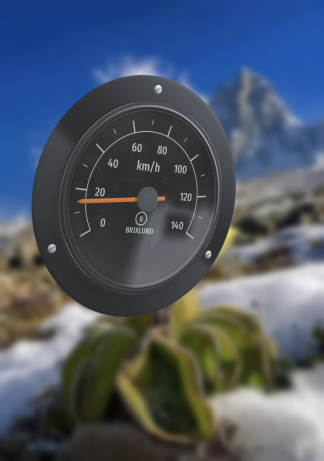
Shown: value=15 unit=km/h
